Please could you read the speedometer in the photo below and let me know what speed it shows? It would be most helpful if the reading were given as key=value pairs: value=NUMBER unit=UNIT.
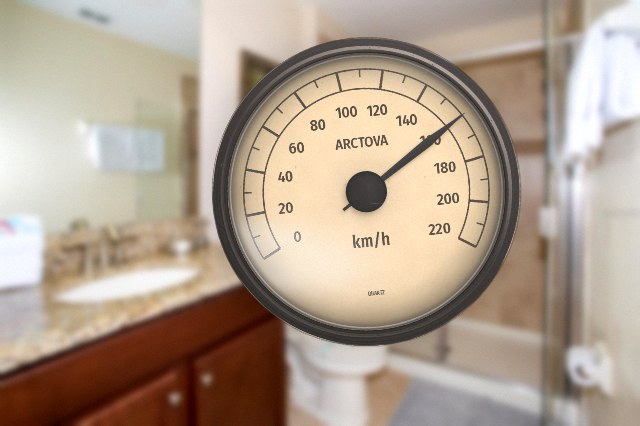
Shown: value=160 unit=km/h
